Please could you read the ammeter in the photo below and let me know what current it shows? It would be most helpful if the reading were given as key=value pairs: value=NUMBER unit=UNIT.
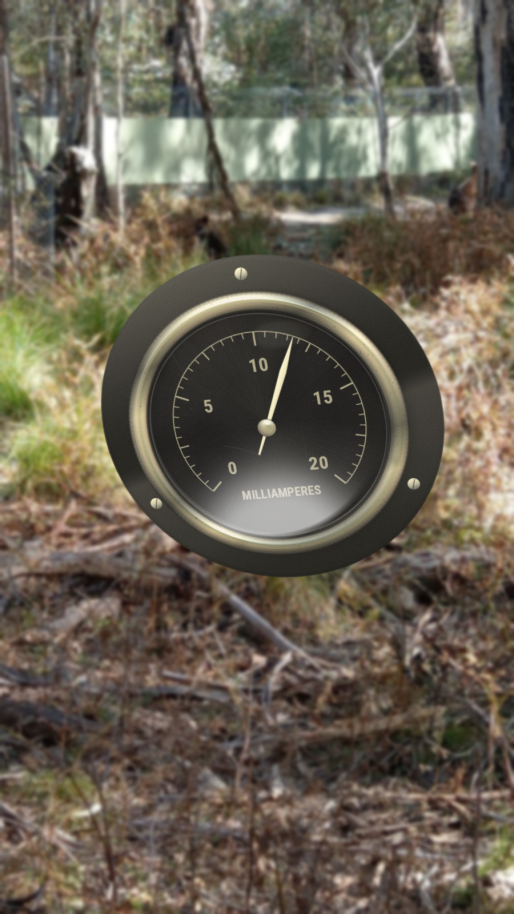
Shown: value=11.75 unit=mA
